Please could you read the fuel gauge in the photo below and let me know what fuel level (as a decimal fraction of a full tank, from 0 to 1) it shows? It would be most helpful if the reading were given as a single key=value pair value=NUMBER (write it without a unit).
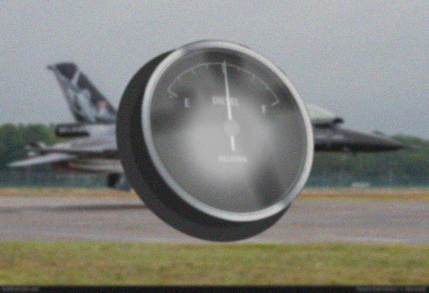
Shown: value=0.5
